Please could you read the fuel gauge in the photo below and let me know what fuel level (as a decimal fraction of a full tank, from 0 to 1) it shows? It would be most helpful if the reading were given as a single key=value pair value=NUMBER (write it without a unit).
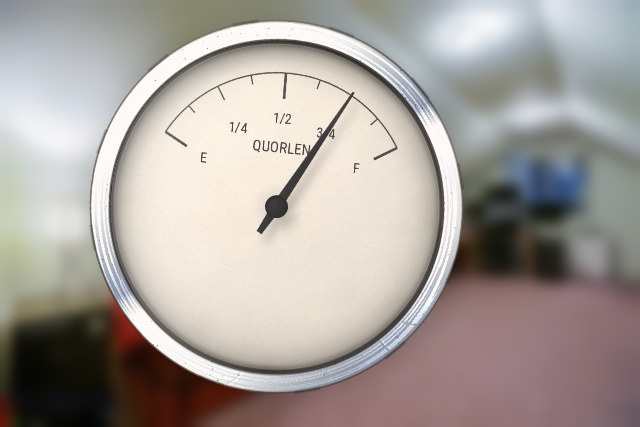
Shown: value=0.75
